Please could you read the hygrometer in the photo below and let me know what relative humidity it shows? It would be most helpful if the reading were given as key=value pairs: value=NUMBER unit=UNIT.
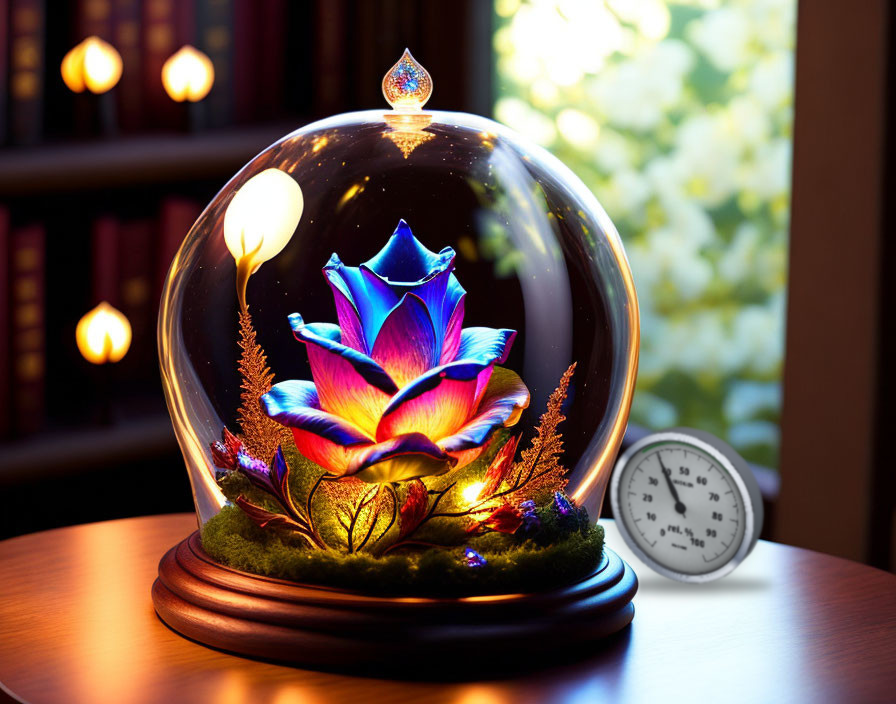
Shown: value=40 unit=%
